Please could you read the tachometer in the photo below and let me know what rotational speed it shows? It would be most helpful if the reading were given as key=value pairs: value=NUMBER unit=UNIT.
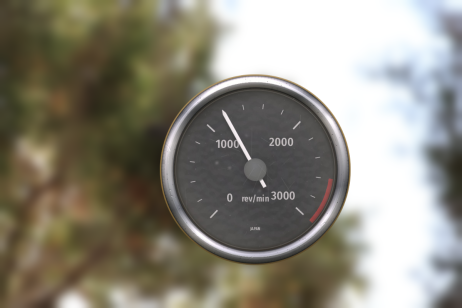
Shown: value=1200 unit=rpm
